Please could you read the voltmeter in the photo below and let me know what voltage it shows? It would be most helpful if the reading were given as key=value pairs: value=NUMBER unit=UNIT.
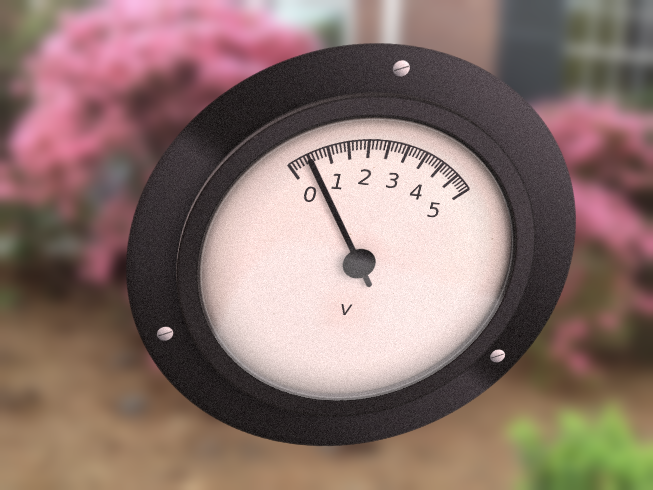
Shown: value=0.5 unit=V
